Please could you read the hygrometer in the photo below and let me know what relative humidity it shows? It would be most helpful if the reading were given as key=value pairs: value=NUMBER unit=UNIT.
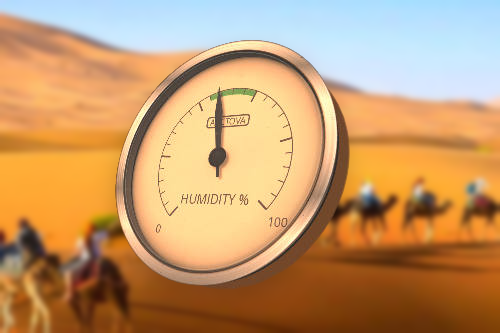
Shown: value=48 unit=%
